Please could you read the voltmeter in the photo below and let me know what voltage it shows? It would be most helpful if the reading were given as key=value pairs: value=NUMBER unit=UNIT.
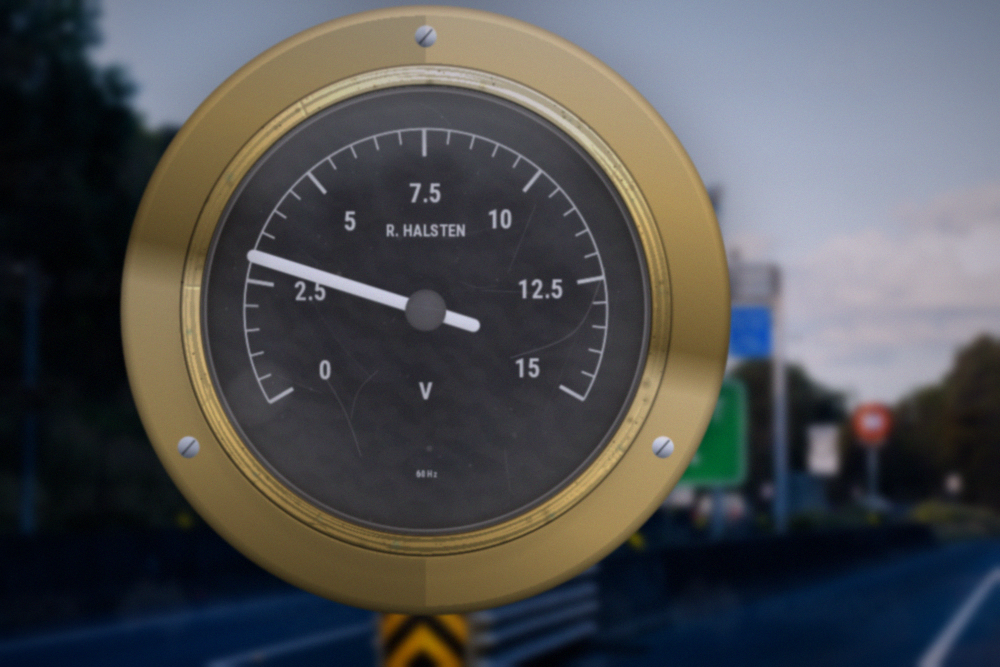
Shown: value=3 unit=V
